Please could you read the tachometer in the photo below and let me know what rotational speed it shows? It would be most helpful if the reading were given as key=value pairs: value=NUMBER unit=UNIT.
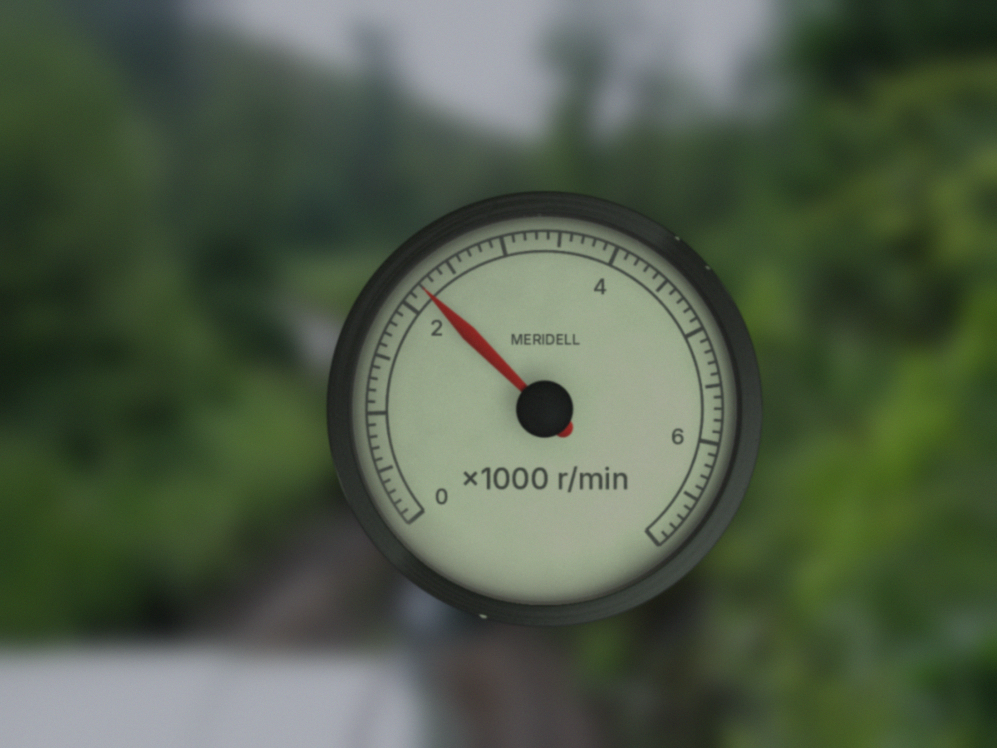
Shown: value=2200 unit=rpm
